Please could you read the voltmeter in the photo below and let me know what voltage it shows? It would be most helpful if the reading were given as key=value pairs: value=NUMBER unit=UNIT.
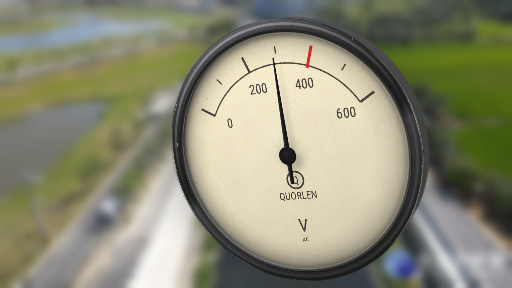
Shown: value=300 unit=V
